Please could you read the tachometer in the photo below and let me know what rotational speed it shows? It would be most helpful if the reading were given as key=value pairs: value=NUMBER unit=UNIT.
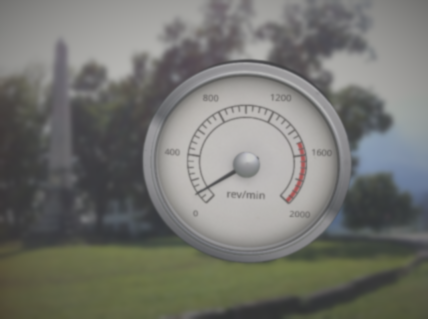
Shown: value=100 unit=rpm
